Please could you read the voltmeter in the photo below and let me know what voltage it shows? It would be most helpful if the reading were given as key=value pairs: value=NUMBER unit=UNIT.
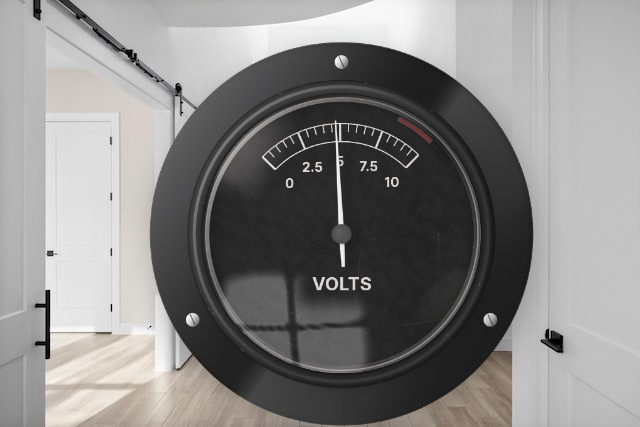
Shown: value=4.75 unit=V
